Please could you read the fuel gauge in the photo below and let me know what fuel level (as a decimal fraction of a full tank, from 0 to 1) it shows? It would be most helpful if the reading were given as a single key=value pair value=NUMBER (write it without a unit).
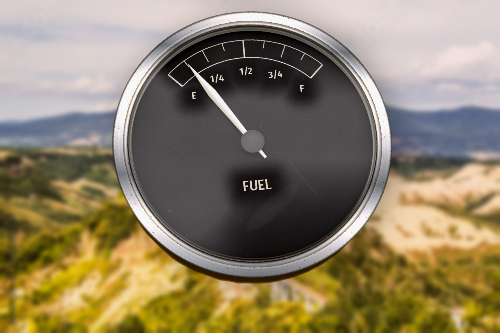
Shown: value=0.125
